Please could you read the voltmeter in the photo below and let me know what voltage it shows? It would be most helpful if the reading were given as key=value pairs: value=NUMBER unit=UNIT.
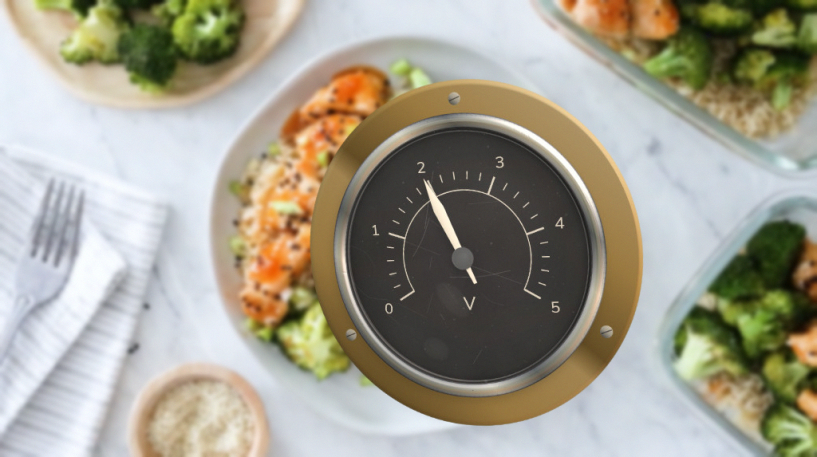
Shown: value=2 unit=V
